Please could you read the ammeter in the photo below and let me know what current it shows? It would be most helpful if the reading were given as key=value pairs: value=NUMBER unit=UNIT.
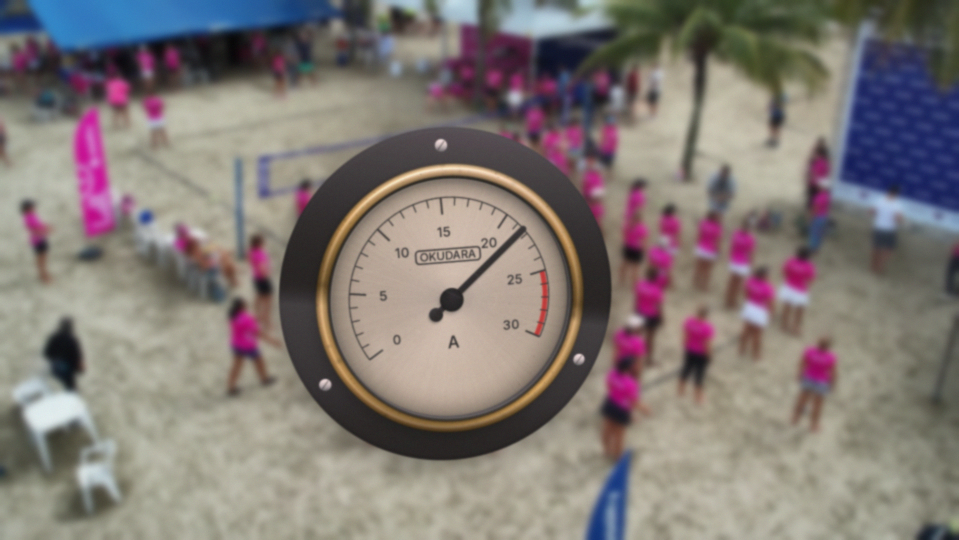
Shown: value=21.5 unit=A
